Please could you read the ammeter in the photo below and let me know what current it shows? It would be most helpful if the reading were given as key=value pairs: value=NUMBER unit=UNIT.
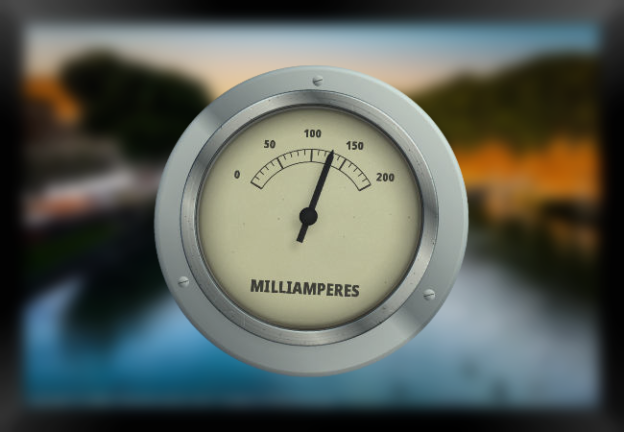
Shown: value=130 unit=mA
